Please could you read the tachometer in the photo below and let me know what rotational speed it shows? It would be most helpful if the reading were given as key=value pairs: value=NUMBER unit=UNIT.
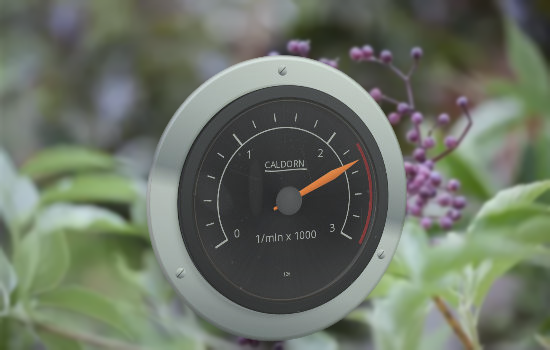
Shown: value=2300 unit=rpm
